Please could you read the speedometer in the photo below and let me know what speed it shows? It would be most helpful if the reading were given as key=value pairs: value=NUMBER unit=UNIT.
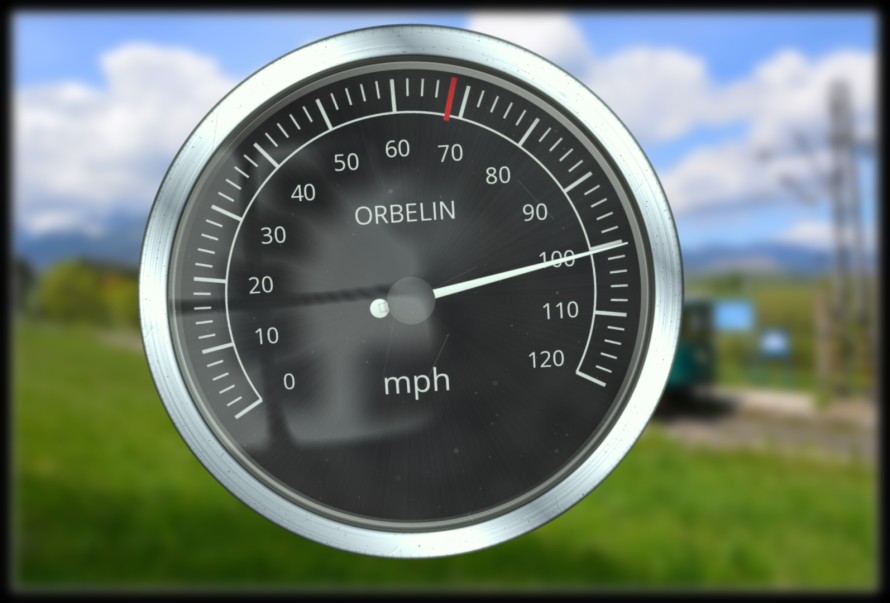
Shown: value=100 unit=mph
